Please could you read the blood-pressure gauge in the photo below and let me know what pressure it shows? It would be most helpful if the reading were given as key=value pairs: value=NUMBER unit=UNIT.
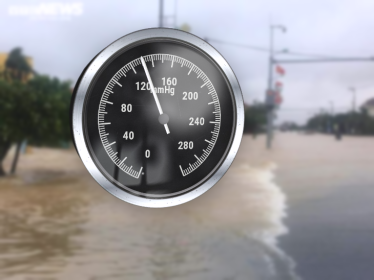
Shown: value=130 unit=mmHg
